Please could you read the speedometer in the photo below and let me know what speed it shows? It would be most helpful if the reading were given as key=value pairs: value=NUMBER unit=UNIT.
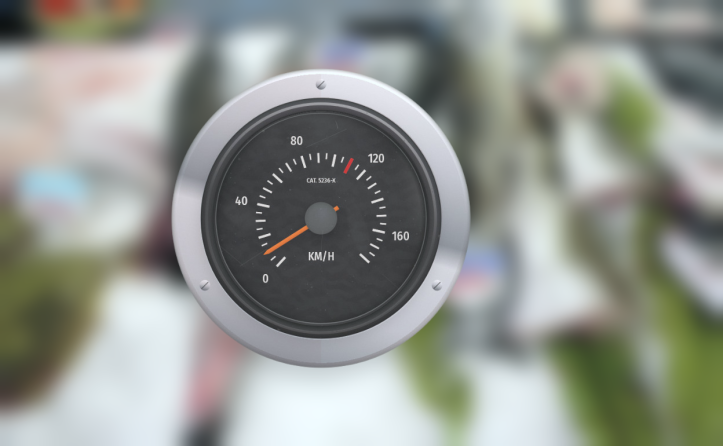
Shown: value=10 unit=km/h
